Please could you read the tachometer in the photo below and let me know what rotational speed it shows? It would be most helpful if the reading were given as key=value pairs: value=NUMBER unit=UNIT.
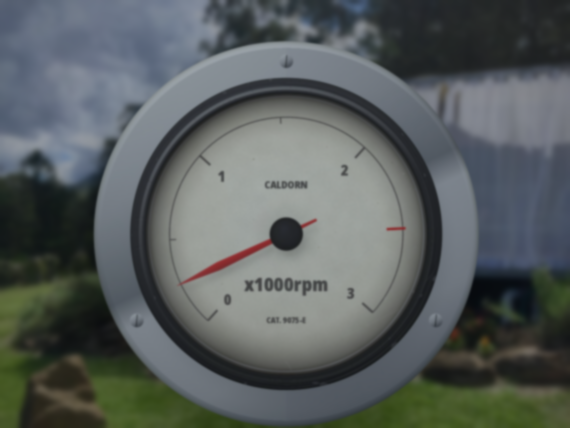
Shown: value=250 unit=rpm
